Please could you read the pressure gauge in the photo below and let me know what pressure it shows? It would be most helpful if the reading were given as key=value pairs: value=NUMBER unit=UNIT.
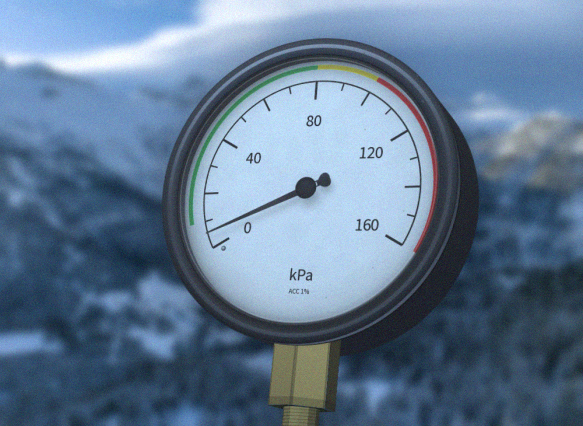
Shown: value=5 unit=kPa
